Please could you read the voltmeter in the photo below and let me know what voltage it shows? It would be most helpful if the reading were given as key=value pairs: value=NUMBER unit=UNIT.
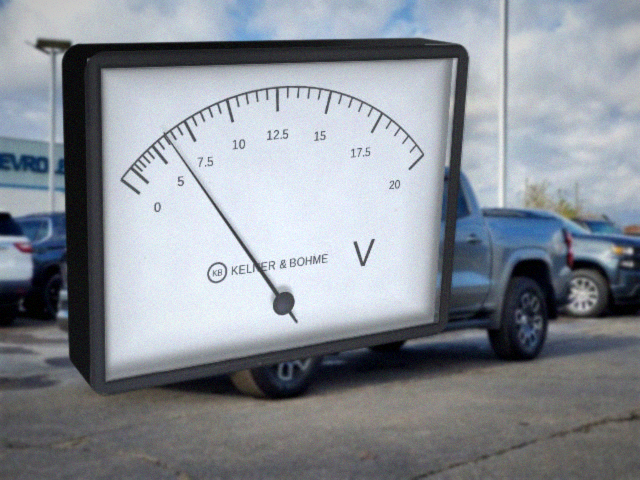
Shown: value=6 unit=V
